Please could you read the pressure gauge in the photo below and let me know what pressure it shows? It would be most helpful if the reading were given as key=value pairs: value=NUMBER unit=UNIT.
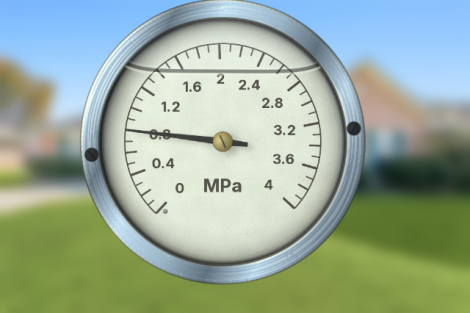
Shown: value=0.8 unit=MPa
